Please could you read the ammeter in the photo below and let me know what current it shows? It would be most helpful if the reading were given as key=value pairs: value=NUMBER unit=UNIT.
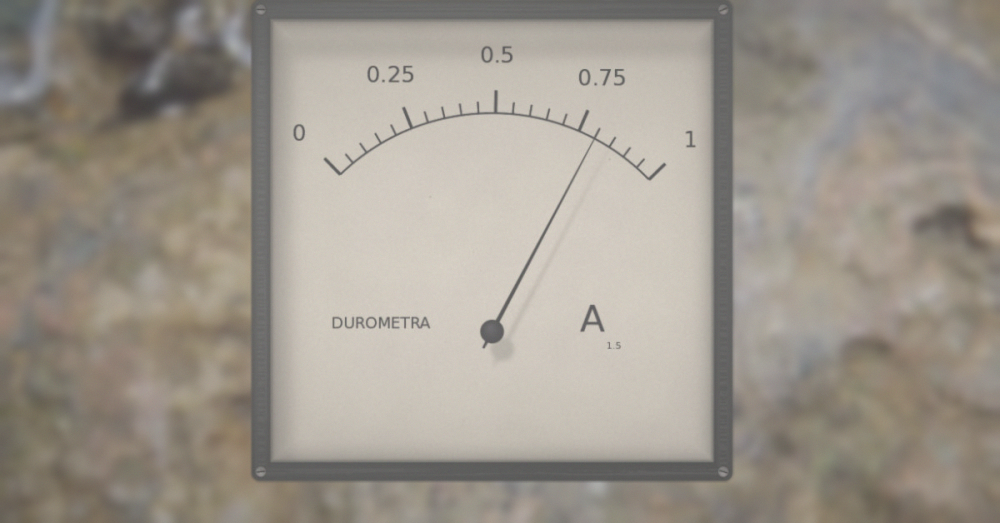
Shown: value=0.8 unit=A
